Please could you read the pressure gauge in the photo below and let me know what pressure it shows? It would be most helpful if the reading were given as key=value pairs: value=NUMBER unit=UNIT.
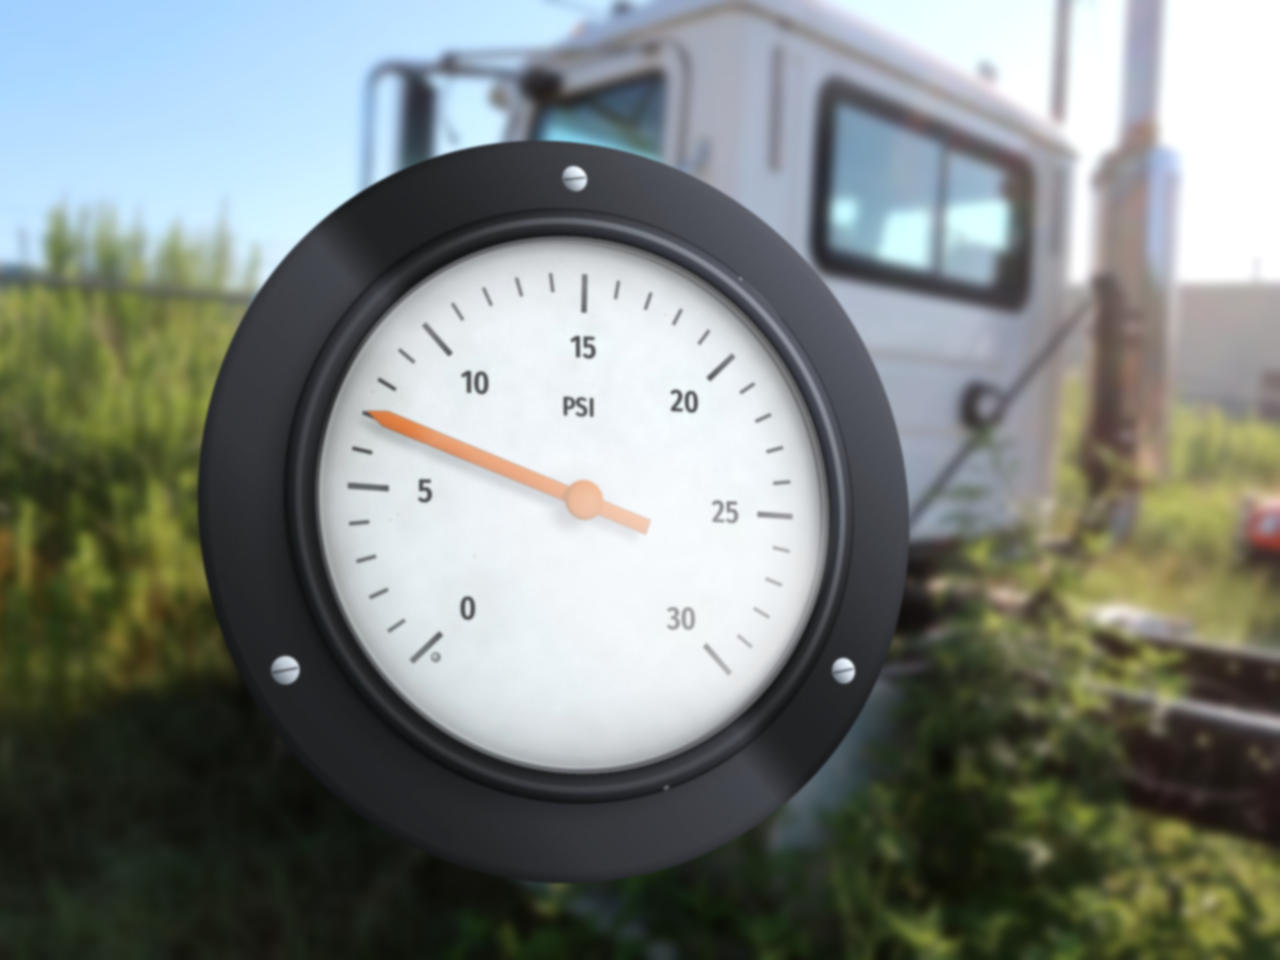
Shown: value=7 unit=psi
